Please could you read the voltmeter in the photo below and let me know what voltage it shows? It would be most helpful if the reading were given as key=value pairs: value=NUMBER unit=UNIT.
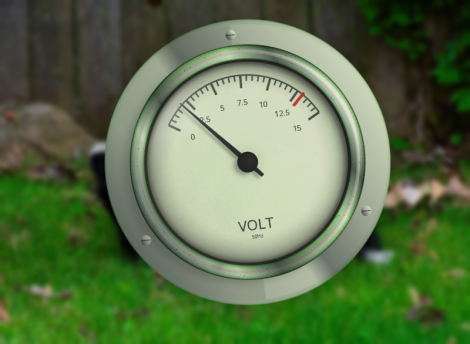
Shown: value=2 unit=V
